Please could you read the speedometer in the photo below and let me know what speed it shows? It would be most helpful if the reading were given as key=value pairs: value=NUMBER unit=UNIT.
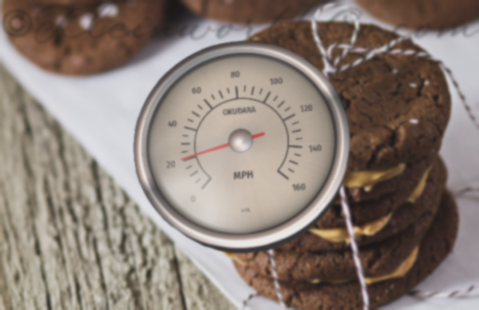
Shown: value=20 unit=mph
